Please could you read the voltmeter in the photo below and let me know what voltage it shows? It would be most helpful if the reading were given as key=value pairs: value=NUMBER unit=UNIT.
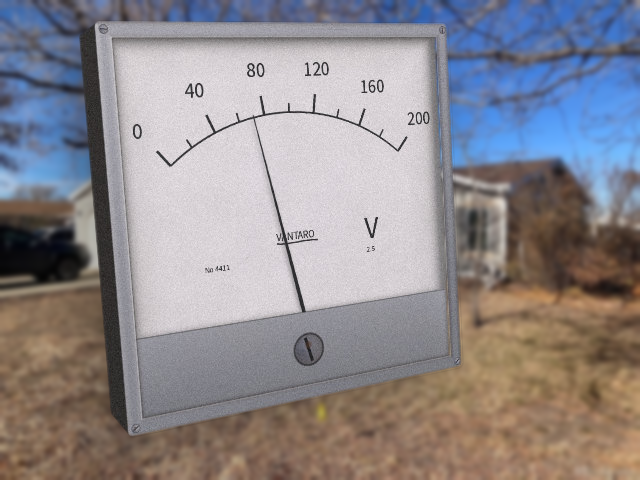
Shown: value=70 unit=V
